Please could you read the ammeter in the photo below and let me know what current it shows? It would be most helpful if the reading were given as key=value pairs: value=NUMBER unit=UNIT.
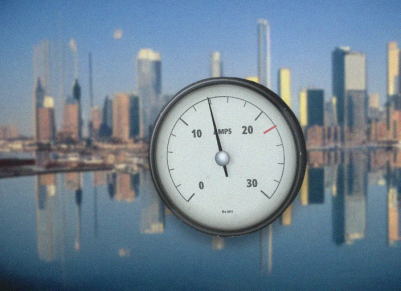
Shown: value=14 unit=A
